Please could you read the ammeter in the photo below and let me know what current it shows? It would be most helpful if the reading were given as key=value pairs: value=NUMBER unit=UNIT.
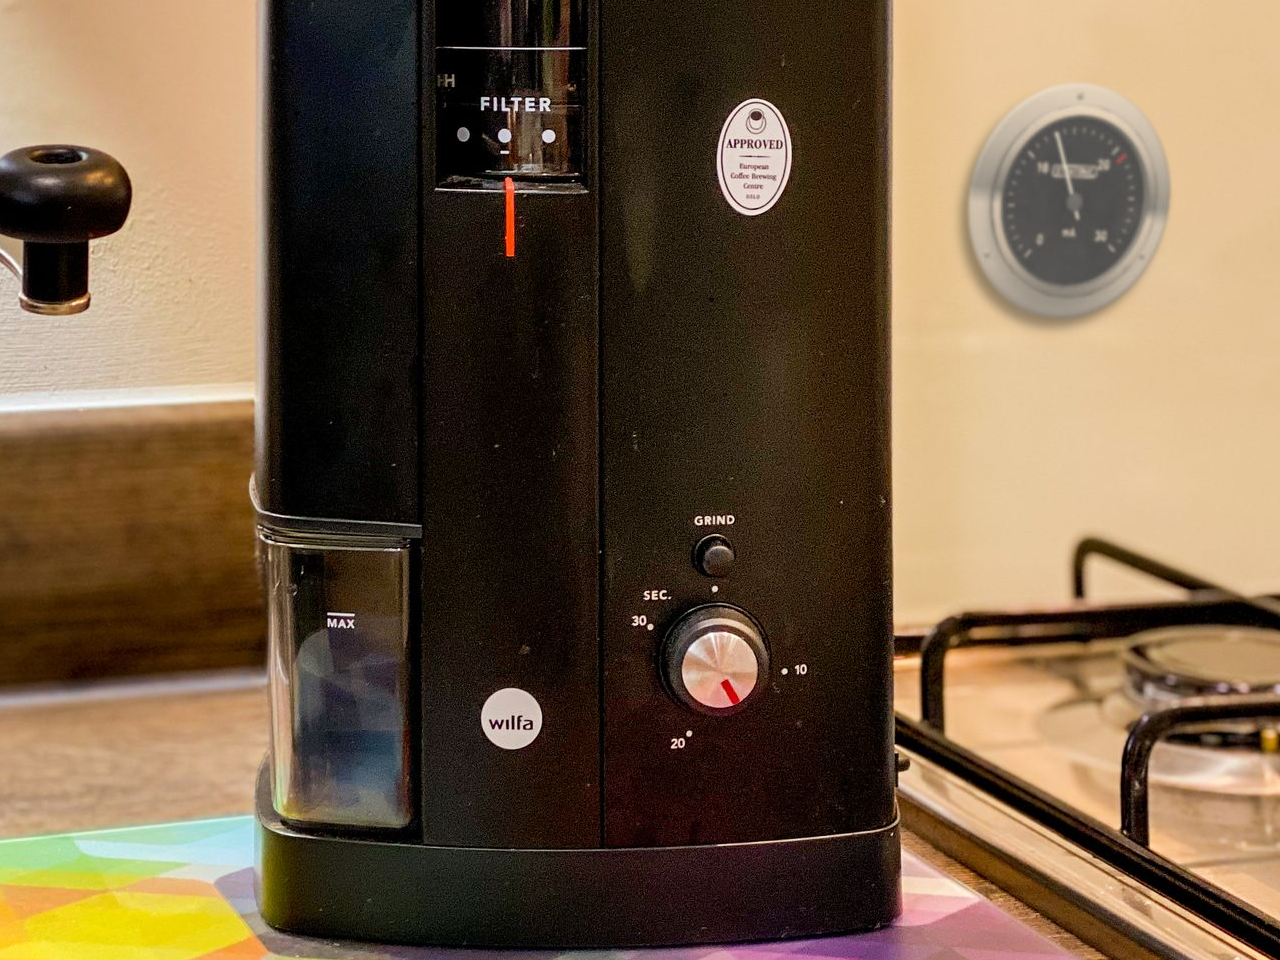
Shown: value=13 unit=mA
